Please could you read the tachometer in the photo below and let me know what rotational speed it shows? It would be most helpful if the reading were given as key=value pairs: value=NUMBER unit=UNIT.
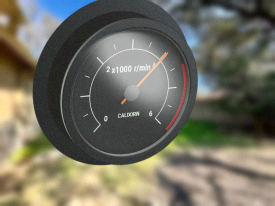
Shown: value=4000 unit=rpm
